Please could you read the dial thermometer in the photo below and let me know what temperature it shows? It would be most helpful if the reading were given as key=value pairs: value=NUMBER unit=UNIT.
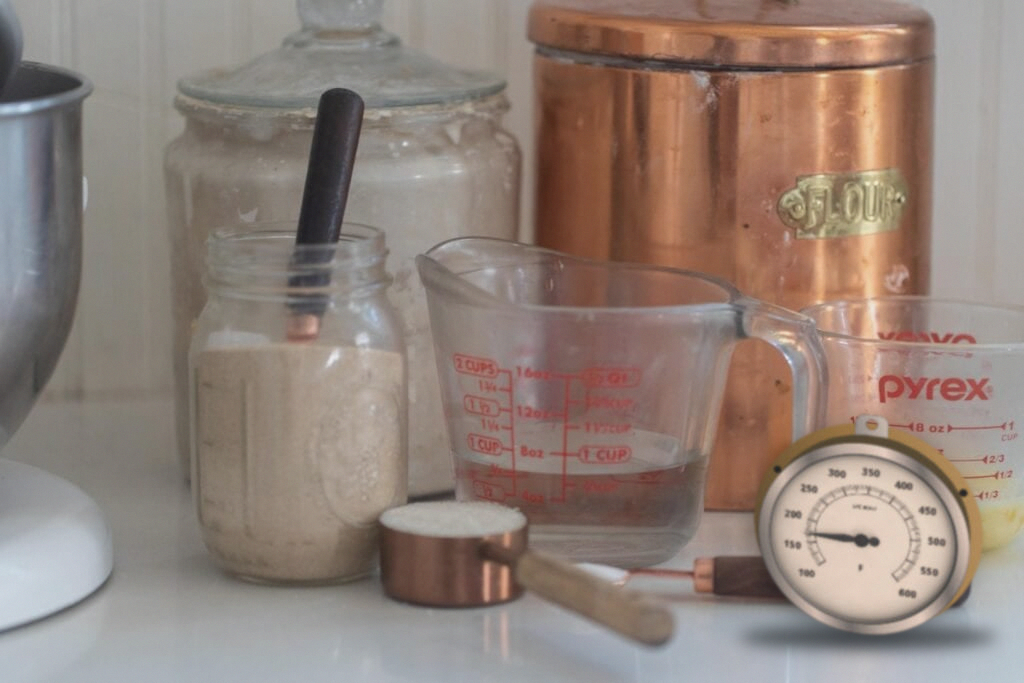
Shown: value=175 unit=°F
